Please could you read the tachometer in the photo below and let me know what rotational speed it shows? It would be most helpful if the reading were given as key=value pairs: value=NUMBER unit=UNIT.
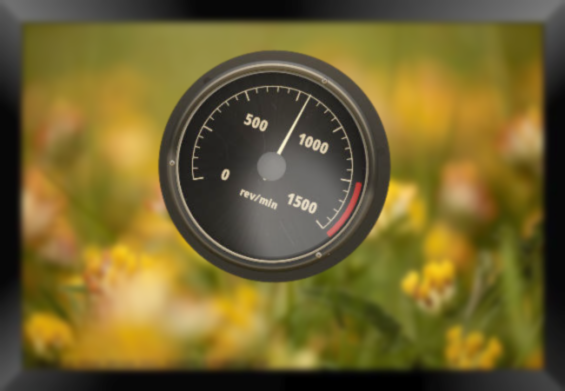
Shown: value=800 unit=rpm
